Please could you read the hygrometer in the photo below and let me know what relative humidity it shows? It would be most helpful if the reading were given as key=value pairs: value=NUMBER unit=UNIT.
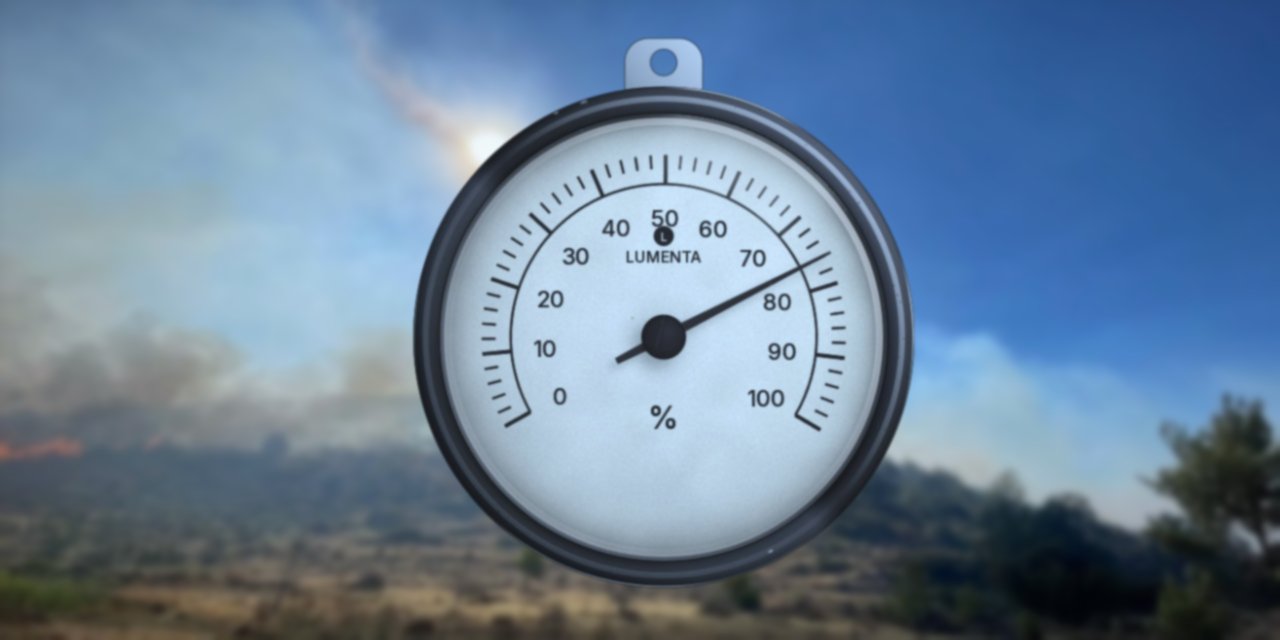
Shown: value=76 unit=%
